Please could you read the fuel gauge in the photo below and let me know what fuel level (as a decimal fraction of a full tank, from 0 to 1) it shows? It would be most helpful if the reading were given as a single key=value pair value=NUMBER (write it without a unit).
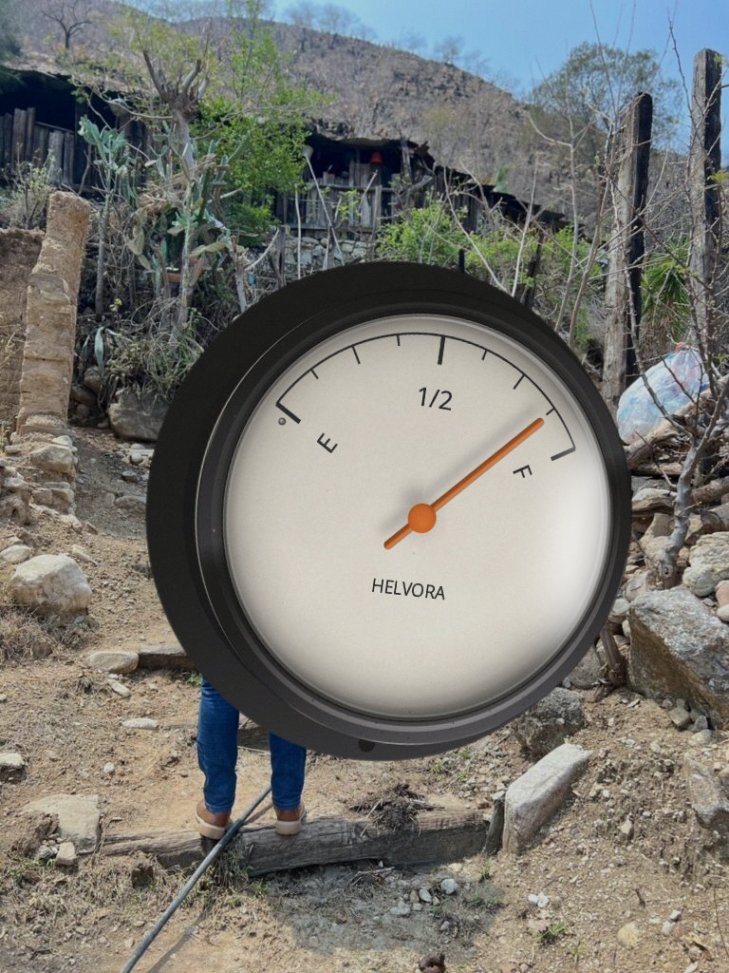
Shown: value=0.875
